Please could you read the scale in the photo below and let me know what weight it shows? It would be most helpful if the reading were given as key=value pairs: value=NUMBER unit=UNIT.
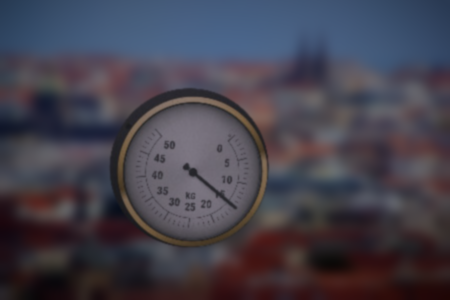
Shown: value=15 unit=kg
